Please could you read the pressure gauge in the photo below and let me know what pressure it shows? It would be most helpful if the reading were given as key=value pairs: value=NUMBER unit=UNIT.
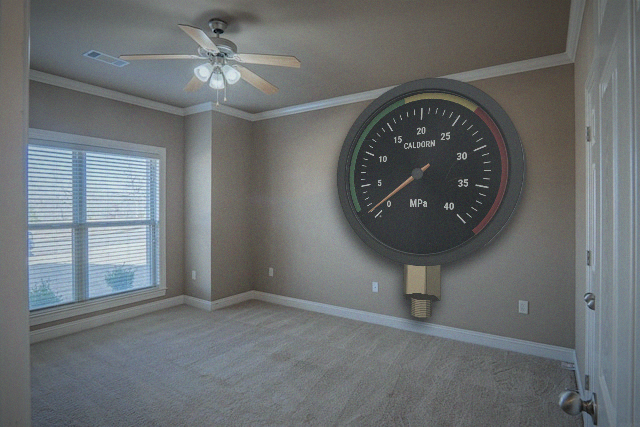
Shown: value=1 unit=MPa
